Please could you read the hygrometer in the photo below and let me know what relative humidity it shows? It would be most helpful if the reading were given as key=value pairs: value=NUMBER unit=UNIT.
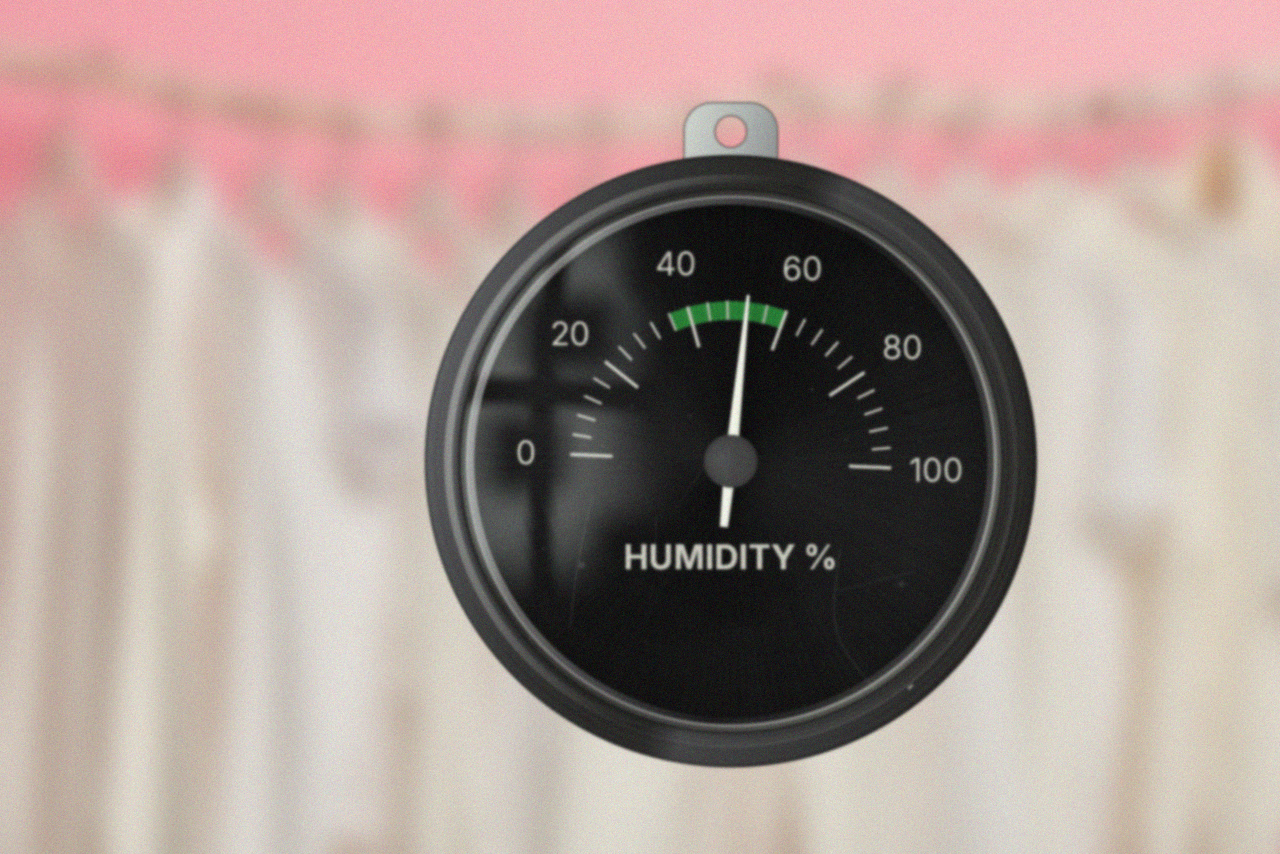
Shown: value=52 unit=%
